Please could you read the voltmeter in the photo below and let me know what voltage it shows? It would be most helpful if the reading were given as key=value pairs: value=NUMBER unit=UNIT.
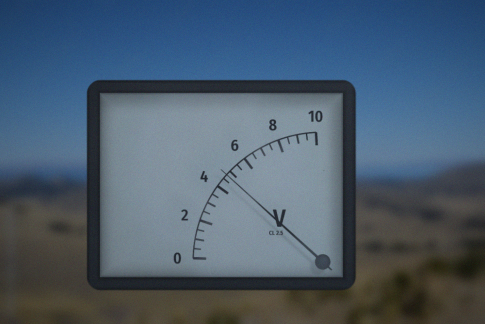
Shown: value=4.75 unit=V
